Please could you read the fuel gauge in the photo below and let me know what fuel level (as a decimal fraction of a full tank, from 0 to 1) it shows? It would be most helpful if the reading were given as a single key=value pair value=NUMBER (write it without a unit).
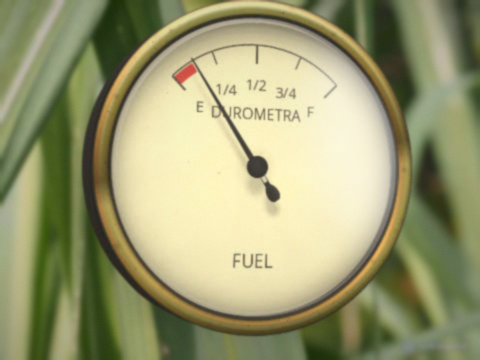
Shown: value=0.125
